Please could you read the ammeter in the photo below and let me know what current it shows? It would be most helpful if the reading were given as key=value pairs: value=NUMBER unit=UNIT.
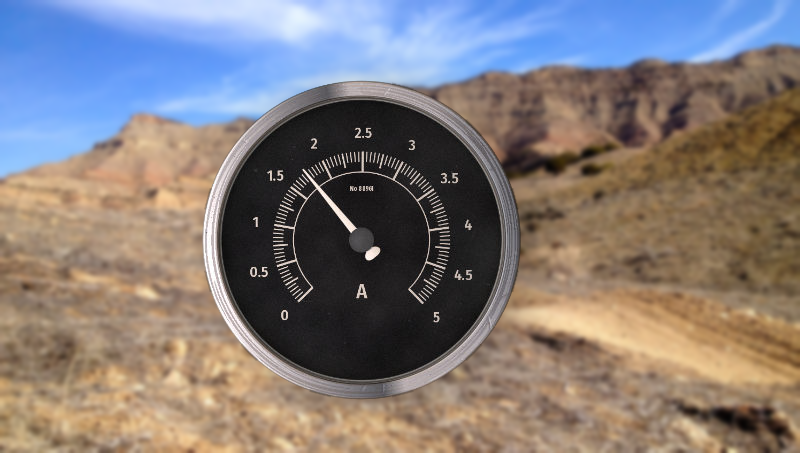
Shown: value=1.75 unit=A
